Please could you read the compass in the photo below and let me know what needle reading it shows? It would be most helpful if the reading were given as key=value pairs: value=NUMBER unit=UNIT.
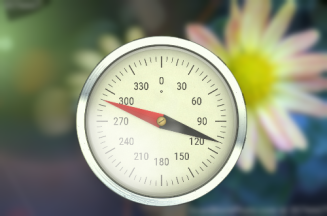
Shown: value=290 unit=°
